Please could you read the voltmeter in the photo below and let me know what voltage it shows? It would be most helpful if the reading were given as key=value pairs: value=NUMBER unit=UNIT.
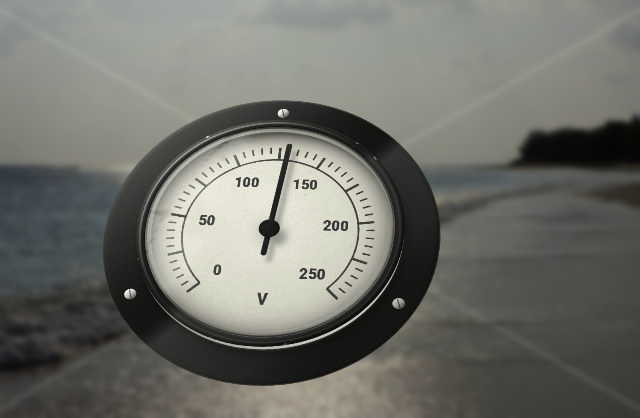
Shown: value=130 unit=V
